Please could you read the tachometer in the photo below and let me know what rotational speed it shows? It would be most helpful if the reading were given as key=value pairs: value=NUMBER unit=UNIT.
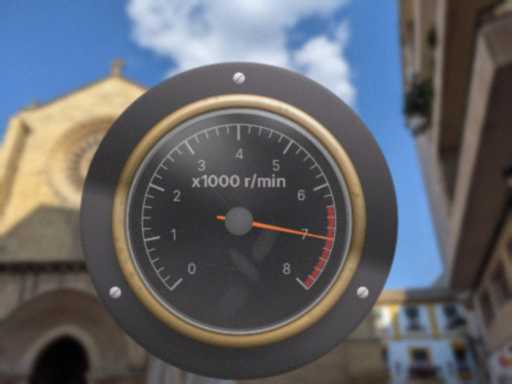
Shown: value=7000 unit=rpm
